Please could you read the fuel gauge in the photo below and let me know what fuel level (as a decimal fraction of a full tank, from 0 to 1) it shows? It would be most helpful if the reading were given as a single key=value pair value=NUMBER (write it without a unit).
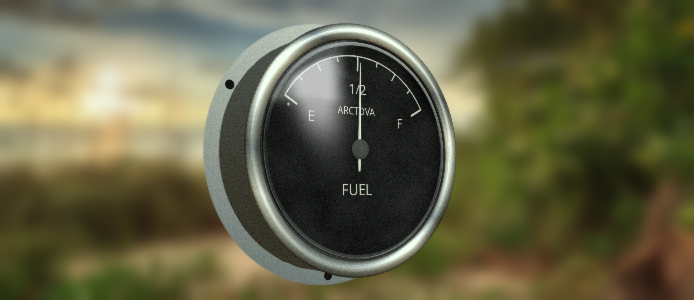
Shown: value=0.5
